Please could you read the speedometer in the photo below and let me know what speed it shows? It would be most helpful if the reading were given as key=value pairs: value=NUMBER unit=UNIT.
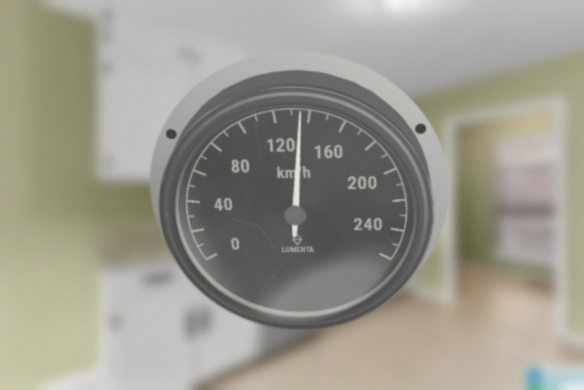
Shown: value=135 unit=km/h
